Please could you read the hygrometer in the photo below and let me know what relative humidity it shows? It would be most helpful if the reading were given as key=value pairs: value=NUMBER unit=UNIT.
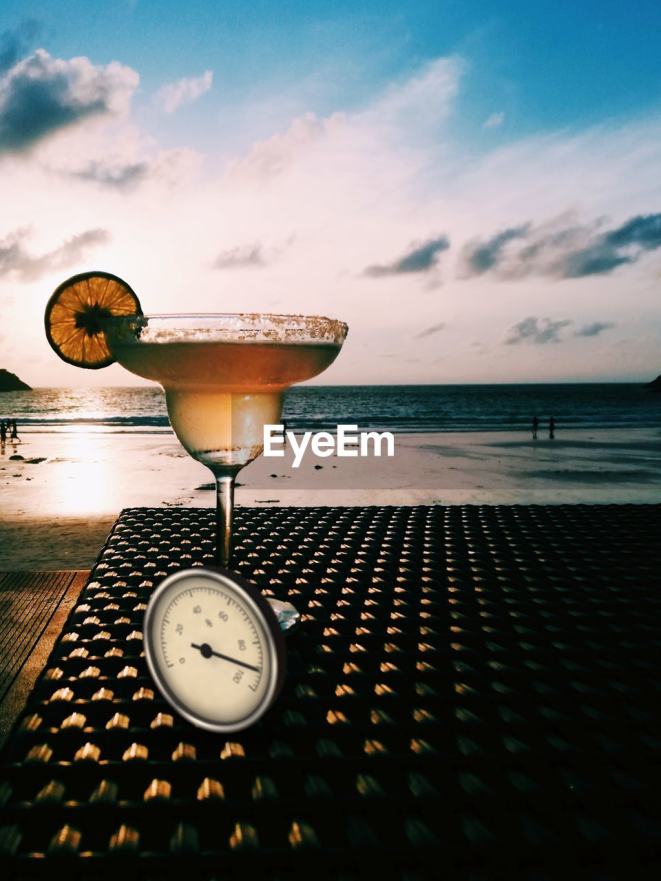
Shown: value=90 unit=%
